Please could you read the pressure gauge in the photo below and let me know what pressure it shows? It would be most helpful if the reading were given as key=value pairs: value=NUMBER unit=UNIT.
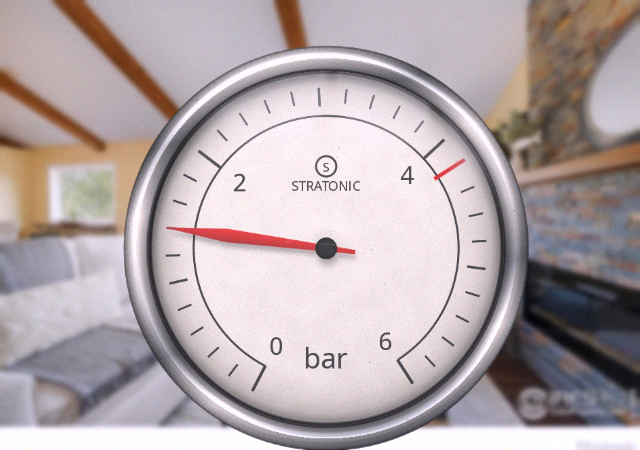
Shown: value=1.4 unit=bar
